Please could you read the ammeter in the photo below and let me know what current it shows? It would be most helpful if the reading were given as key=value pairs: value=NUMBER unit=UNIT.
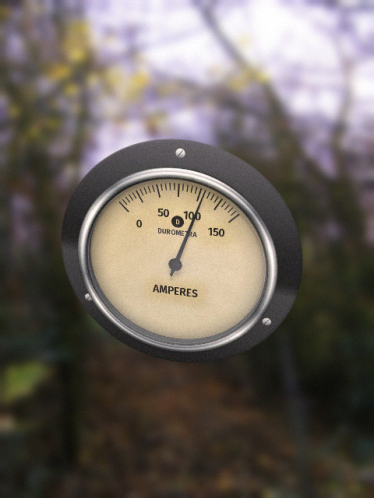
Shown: value=105 unit=A
